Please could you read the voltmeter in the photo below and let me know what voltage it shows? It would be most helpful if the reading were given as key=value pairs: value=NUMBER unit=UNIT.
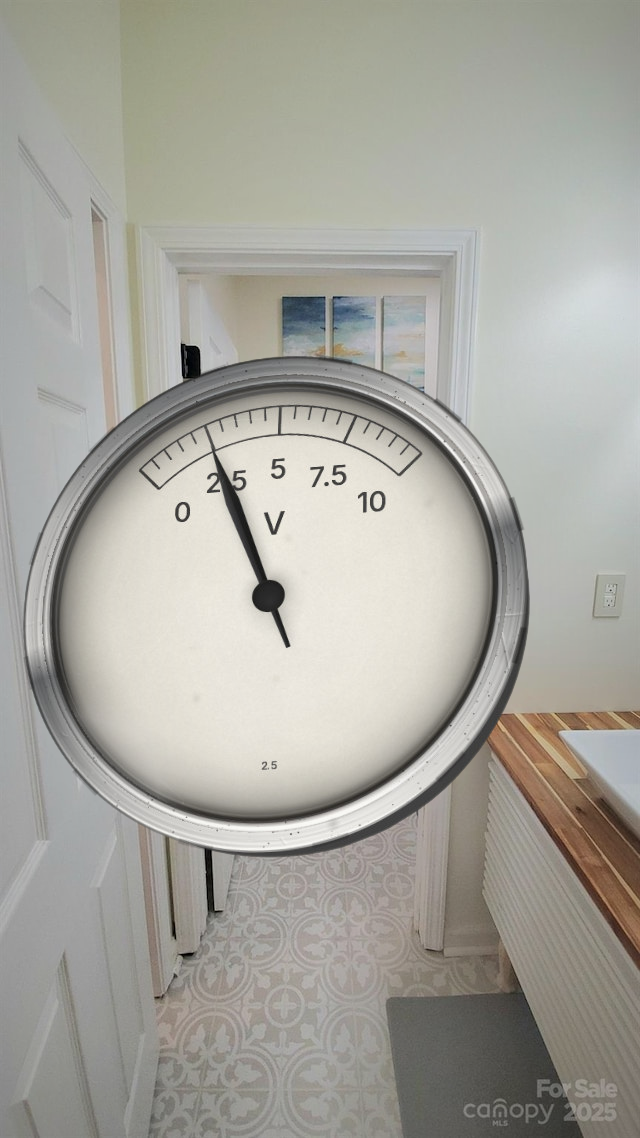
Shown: value=2.5 unit=V
